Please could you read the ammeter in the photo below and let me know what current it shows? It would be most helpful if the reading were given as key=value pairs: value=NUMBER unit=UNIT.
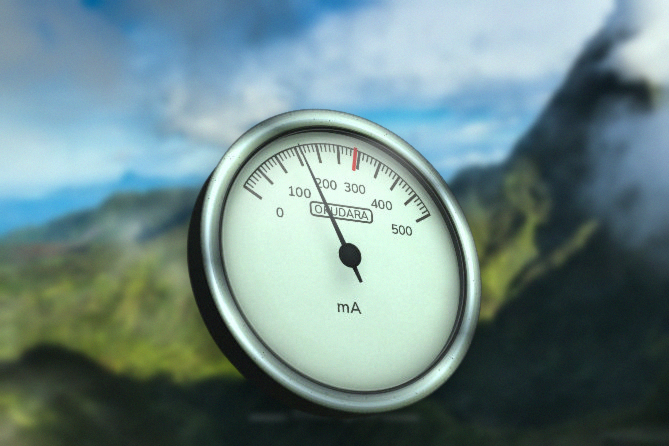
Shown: value=150 unit=mA
